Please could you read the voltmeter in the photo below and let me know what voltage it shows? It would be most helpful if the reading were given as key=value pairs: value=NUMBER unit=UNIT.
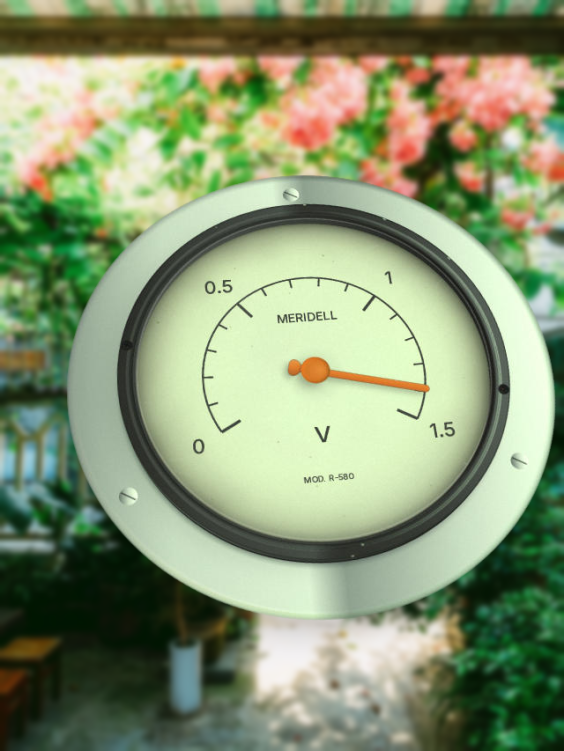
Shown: value=1.4 unit=V
